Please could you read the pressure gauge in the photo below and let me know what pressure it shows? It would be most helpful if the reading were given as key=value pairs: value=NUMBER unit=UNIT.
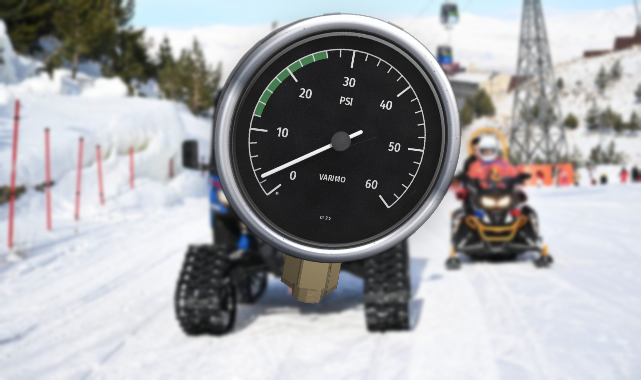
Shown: value=3 unit=psi
